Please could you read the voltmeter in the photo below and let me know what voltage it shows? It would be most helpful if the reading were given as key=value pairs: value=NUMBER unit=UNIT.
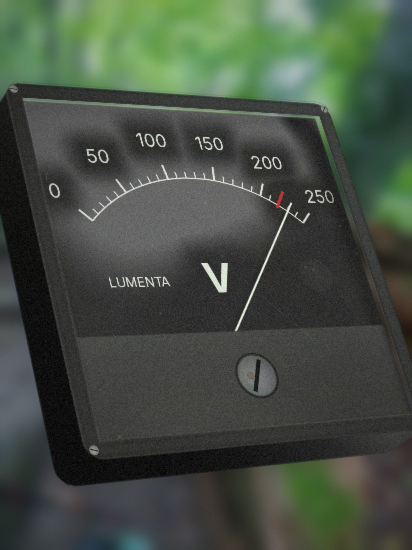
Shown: value=230 unit=V
